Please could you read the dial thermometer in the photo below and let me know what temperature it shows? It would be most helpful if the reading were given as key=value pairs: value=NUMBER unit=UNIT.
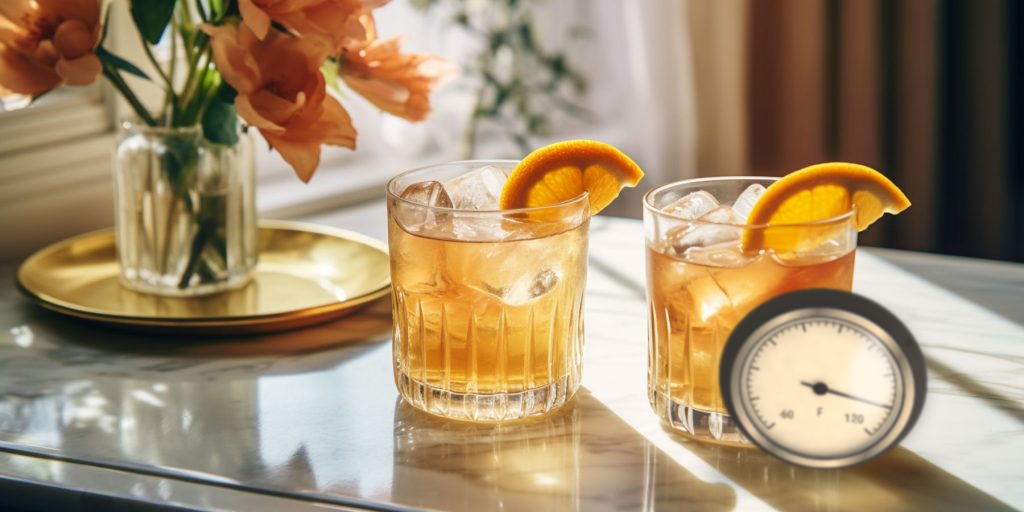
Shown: value=100 unit=°F
